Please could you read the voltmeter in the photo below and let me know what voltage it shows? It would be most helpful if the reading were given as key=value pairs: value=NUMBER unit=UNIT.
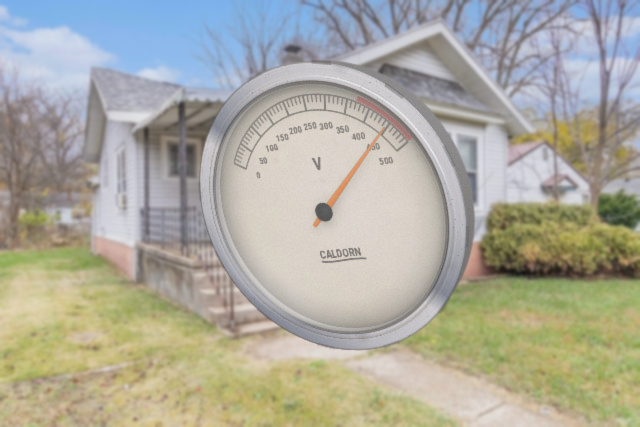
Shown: value=450 unit=V
